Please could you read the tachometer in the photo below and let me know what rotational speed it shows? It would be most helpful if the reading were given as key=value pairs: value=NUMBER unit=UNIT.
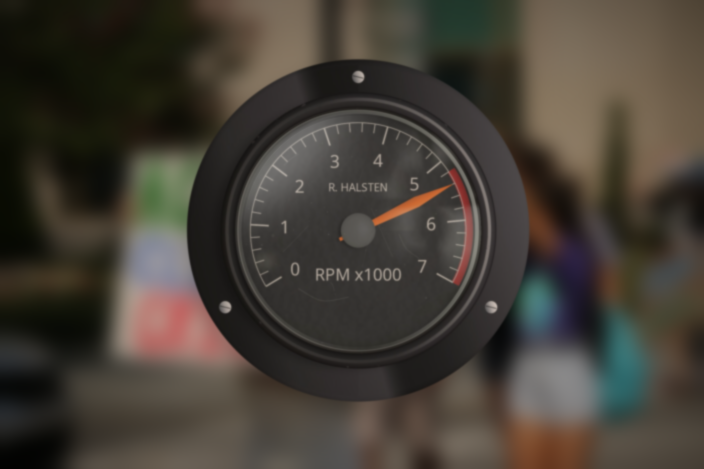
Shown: value=5400 unit=rpm
